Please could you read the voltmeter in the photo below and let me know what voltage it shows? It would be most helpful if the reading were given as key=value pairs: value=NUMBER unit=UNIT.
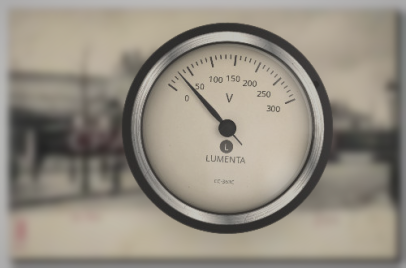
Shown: value=30 unit=V
